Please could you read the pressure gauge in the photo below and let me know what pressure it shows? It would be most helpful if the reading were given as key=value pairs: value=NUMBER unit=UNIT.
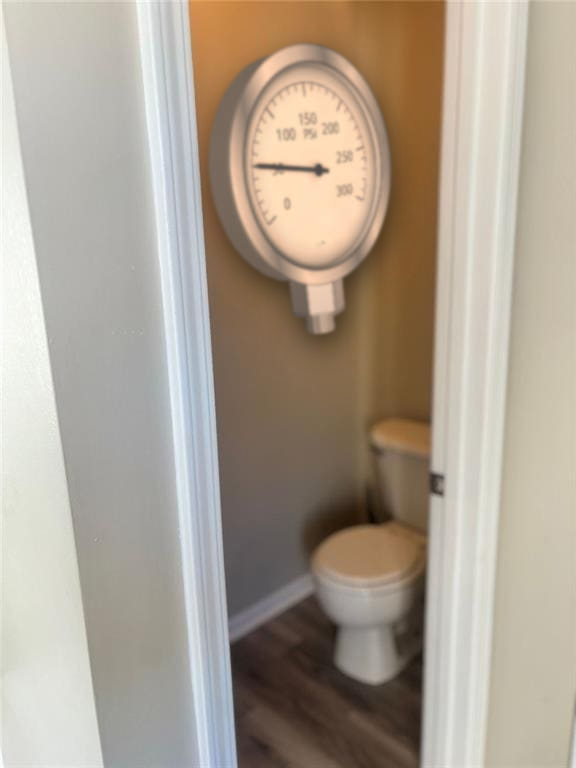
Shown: value=50 unit=psi
